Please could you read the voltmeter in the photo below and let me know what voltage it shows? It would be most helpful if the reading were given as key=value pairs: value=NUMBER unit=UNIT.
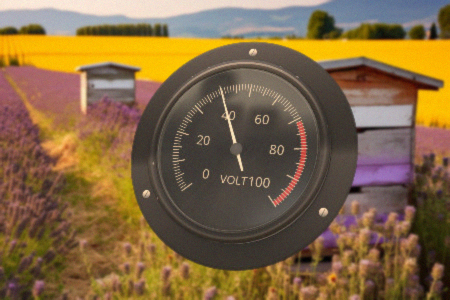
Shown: value=40 unit=V
